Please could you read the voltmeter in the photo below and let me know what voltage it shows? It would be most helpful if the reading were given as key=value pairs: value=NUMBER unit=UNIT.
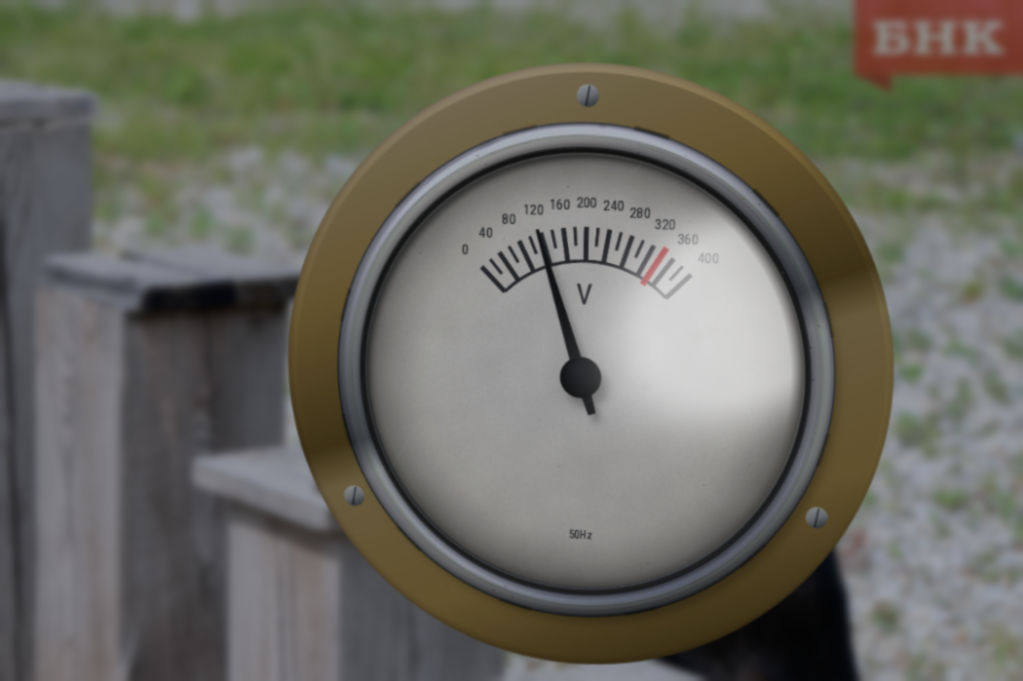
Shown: value=120 unit=V
